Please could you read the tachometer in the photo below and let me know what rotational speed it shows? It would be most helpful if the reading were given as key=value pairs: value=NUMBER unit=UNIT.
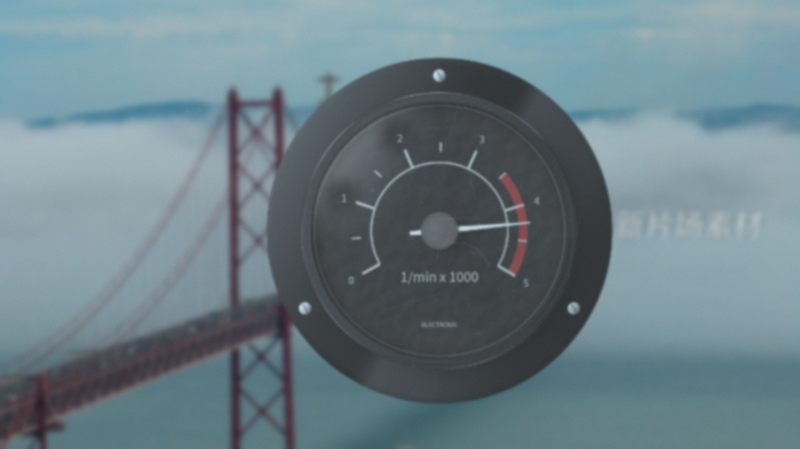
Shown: value=4250 unit=rpm
